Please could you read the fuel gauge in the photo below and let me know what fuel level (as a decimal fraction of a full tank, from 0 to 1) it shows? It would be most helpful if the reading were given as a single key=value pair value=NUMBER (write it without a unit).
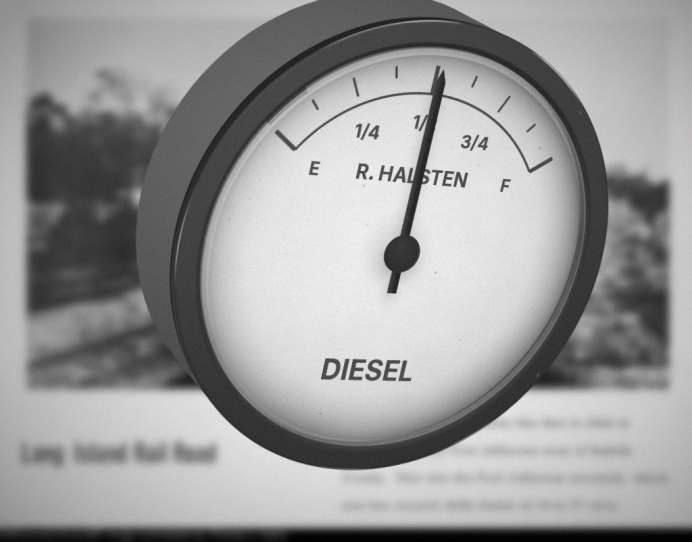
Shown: value=0.5
